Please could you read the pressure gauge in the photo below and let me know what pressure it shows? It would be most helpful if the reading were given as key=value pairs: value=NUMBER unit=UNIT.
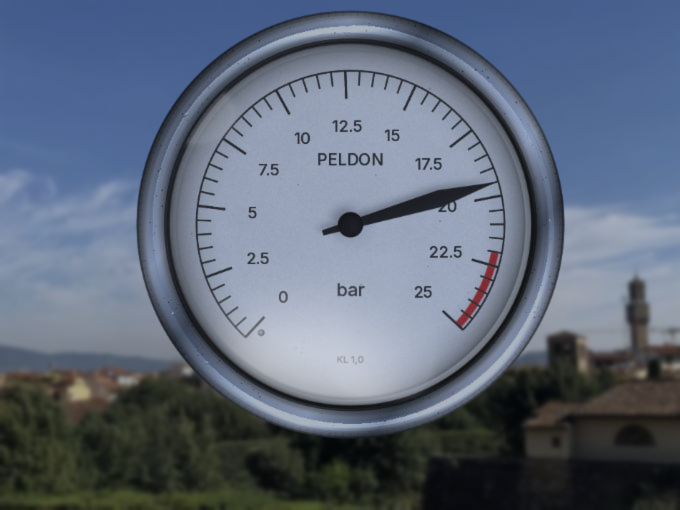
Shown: value=19.5 unit=bar
